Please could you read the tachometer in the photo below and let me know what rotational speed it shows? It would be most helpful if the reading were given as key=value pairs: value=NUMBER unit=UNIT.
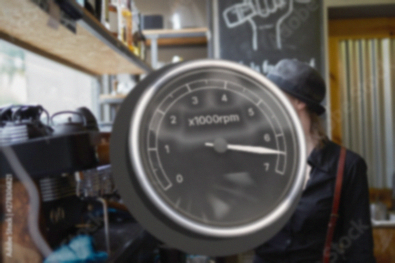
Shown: value=6500 unit=rpm
